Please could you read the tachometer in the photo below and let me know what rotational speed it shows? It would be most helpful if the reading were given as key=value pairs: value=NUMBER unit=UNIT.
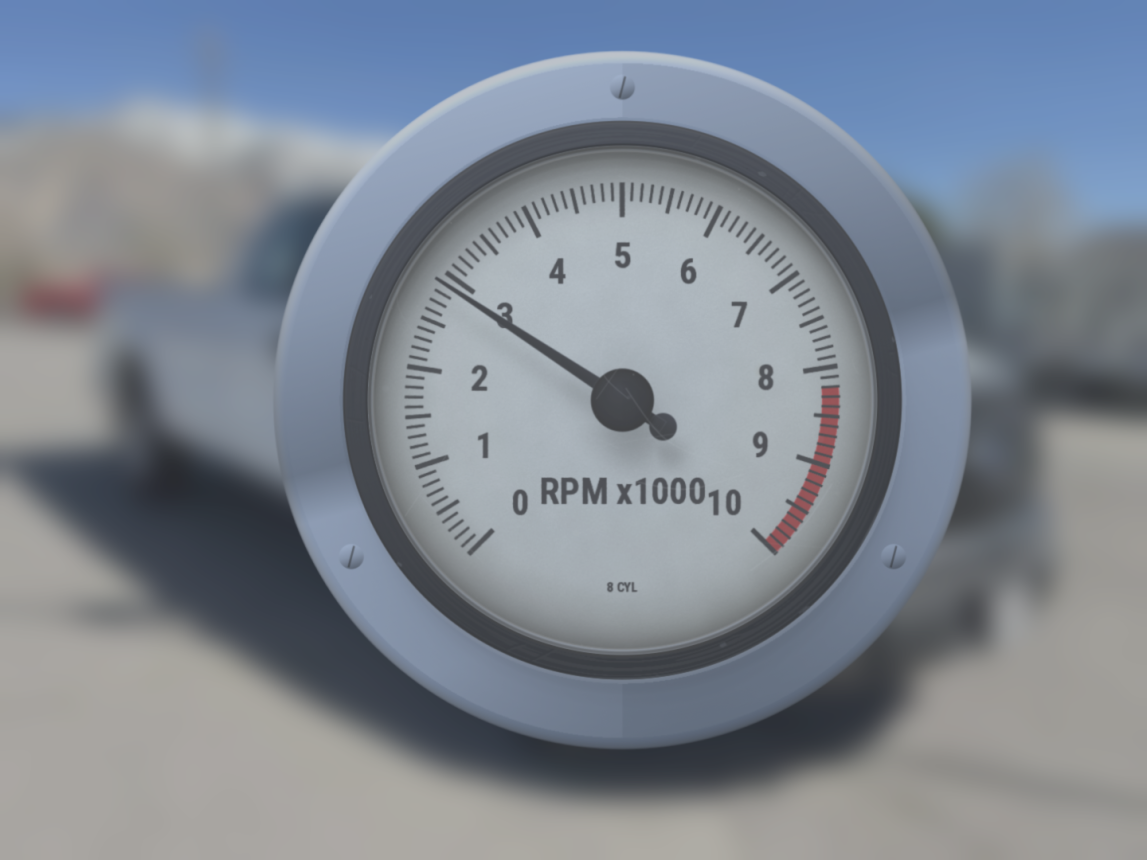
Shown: value=2900 unit=rpm
